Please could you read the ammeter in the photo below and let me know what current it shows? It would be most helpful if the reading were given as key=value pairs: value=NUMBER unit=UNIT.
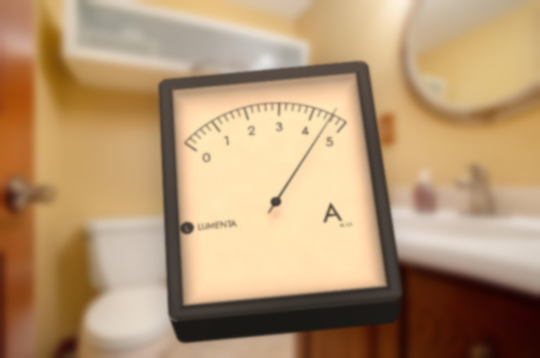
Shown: value=4.6 unit=A
